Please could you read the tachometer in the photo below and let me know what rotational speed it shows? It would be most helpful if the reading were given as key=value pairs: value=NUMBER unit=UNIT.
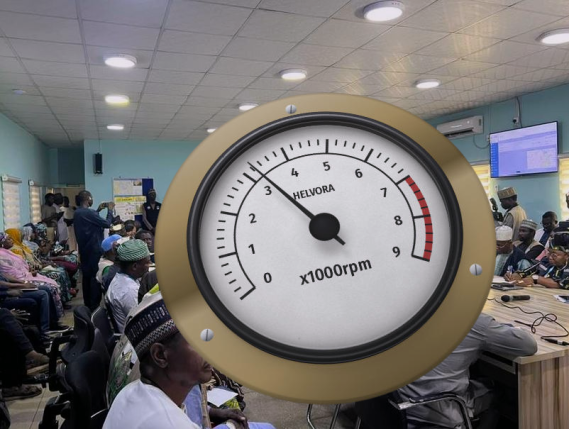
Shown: value=3200 unit=rpm
